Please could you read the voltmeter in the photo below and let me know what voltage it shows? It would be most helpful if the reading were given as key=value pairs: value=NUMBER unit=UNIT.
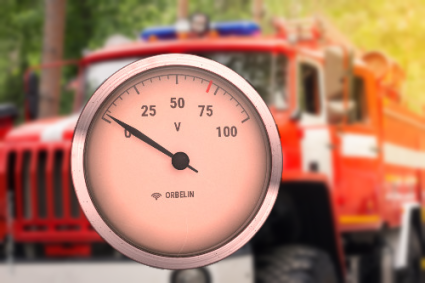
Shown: value=2.5 unit=V
